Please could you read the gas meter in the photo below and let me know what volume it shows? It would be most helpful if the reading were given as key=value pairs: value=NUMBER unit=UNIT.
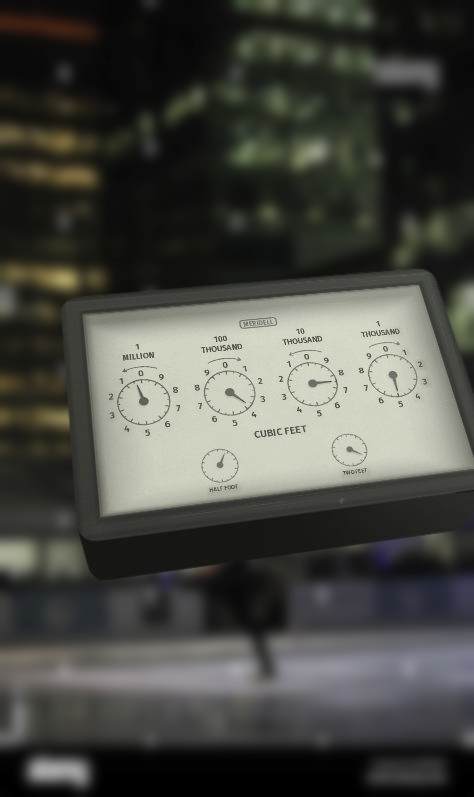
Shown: value=37500 unit=ft³
